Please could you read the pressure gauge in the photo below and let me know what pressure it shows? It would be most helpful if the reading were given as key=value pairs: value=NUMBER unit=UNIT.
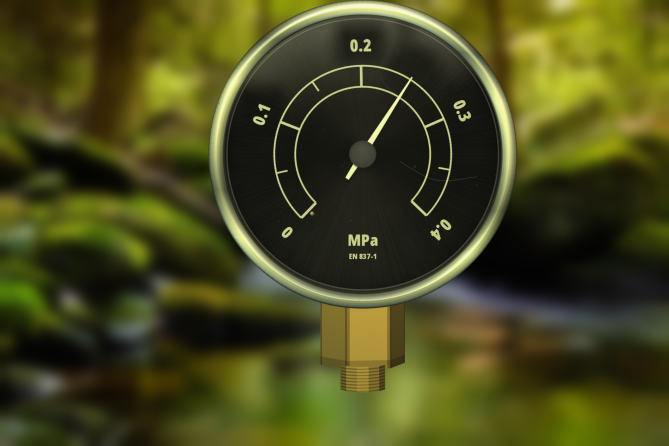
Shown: value=0.25 unit=MPa
